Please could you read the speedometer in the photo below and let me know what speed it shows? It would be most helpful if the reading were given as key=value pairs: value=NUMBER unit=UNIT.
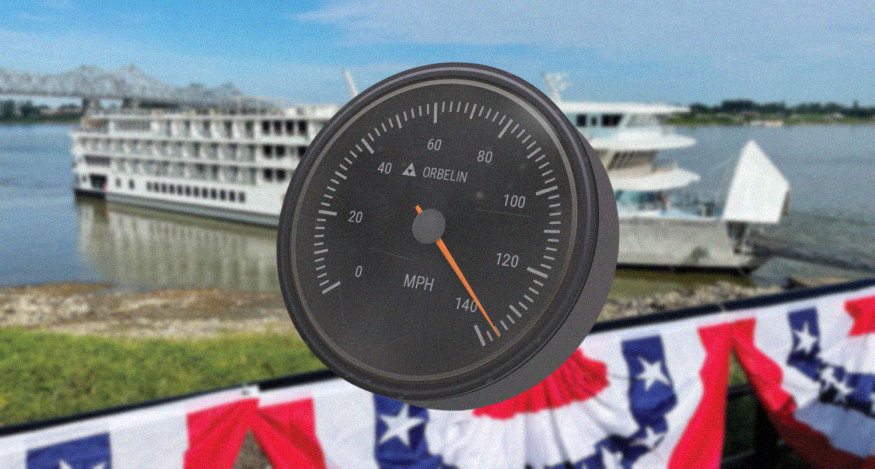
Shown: value=136 unit=mph
